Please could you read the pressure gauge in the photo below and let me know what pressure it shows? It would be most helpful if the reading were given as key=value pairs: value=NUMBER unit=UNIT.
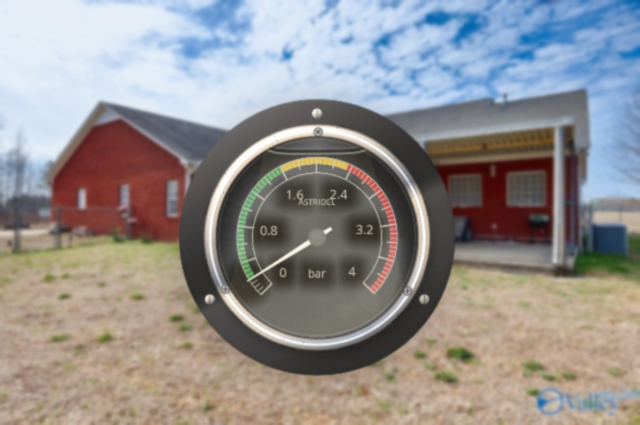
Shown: value=0.2 unit=bar
